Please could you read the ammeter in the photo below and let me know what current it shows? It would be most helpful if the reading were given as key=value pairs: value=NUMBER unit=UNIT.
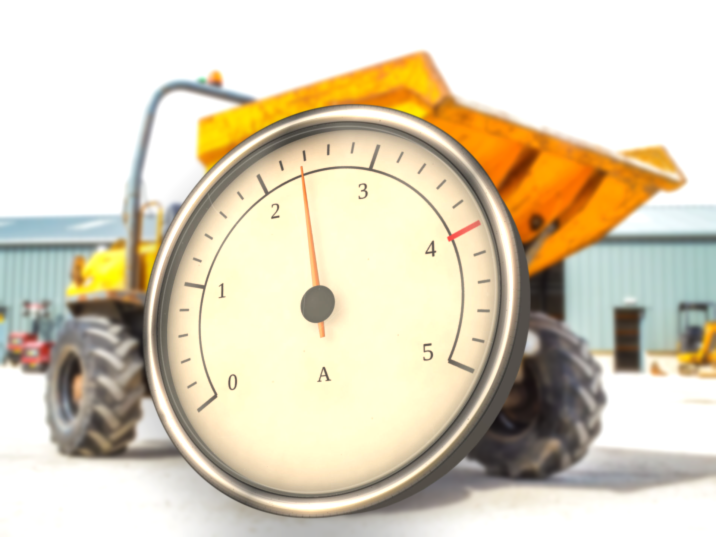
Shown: value=2.4 unit=A
